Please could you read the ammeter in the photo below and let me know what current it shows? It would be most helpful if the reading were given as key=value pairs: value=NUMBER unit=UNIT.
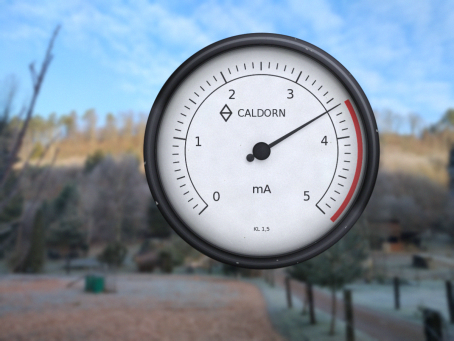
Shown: value=3.6 unit=mA
